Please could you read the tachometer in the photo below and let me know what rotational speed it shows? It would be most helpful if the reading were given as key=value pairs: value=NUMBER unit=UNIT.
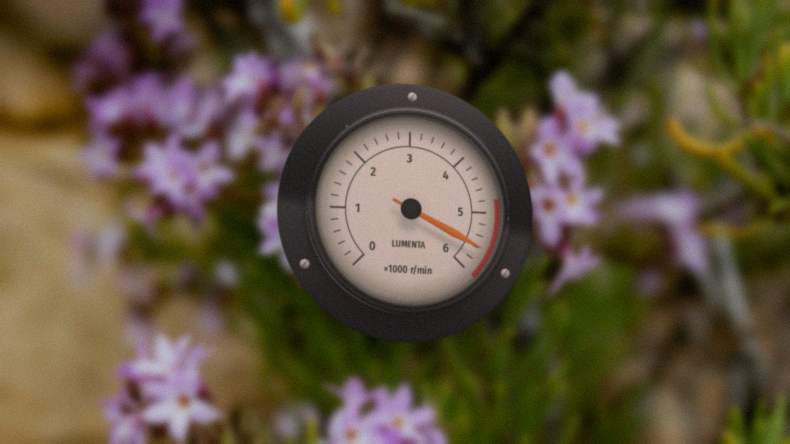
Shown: value=5600 unit=rpm
